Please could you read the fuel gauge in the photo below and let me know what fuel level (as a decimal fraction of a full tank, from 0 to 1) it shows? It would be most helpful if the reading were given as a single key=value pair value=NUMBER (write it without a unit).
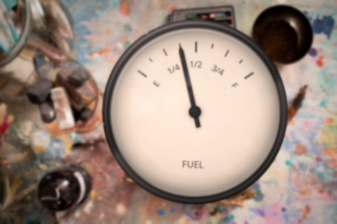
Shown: value=0.375
